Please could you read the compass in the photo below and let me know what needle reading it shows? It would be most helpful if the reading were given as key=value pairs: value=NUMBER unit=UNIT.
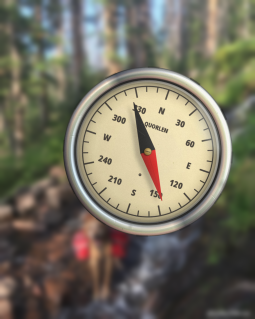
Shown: value=145 unit=°
